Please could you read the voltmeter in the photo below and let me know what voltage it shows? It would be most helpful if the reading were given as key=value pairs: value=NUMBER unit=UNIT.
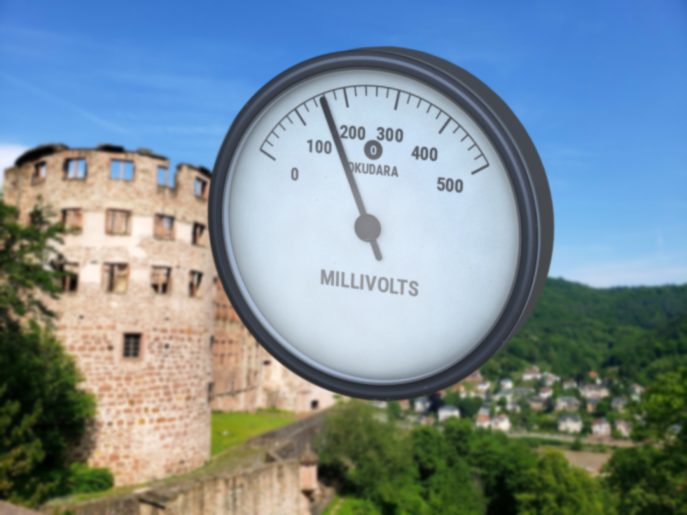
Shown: value=160 unit=mV
